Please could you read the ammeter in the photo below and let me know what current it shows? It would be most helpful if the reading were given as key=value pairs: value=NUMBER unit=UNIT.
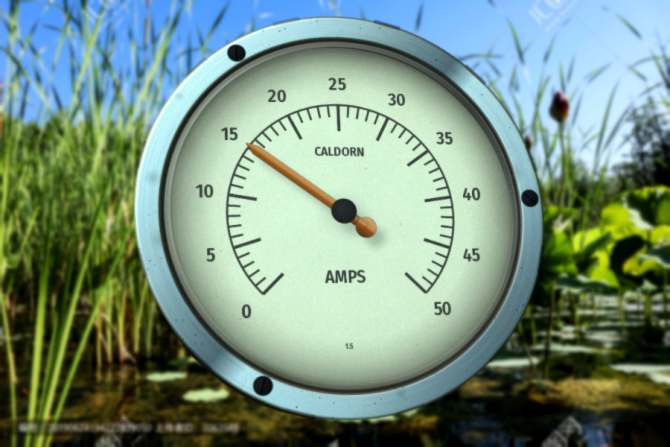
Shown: value=15 unit=A
